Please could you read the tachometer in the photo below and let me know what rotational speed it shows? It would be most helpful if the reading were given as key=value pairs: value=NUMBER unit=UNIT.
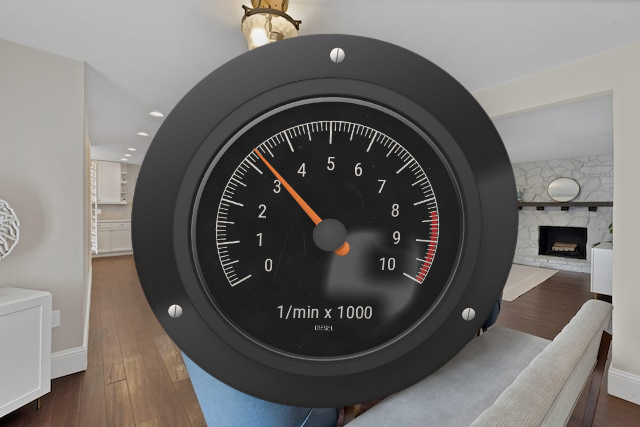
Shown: value=3300 unit=rpm
